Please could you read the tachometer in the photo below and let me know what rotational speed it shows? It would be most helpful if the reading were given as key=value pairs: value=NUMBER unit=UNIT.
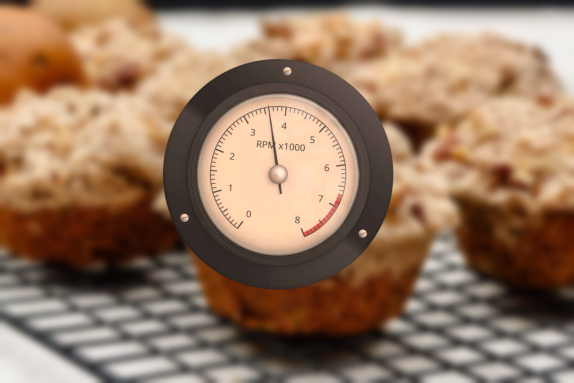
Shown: value=3600 unit=rpm
